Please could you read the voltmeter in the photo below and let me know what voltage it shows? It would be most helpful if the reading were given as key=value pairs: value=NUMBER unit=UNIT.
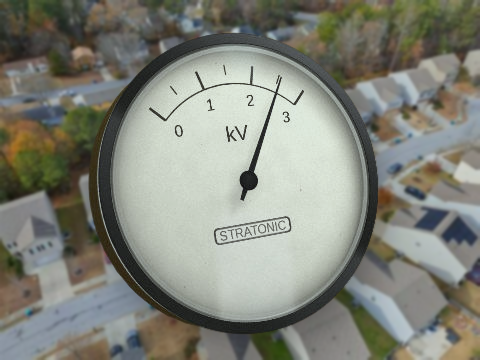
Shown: value=2.5 unit=kV
